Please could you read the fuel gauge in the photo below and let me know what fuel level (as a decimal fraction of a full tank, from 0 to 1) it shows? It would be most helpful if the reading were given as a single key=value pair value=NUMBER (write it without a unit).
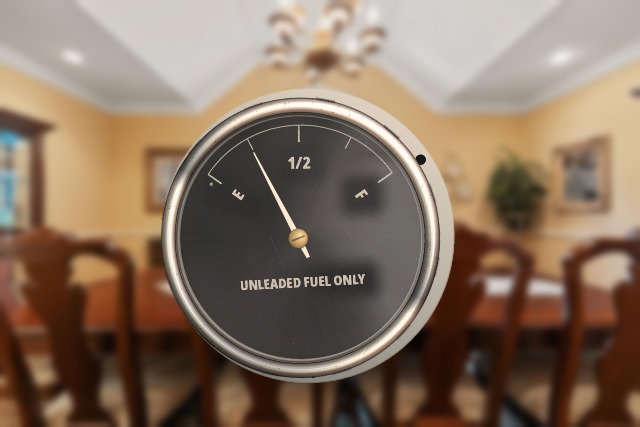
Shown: value=0.25
